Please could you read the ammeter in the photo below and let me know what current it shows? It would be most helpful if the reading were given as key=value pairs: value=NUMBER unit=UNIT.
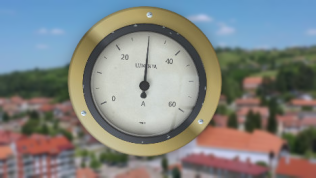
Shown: value=30 unit=A
